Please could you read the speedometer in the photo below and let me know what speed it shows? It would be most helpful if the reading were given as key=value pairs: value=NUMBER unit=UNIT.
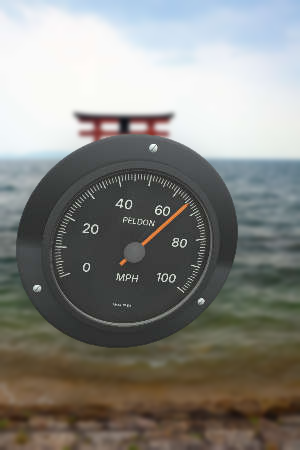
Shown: value=65 unit=mph
